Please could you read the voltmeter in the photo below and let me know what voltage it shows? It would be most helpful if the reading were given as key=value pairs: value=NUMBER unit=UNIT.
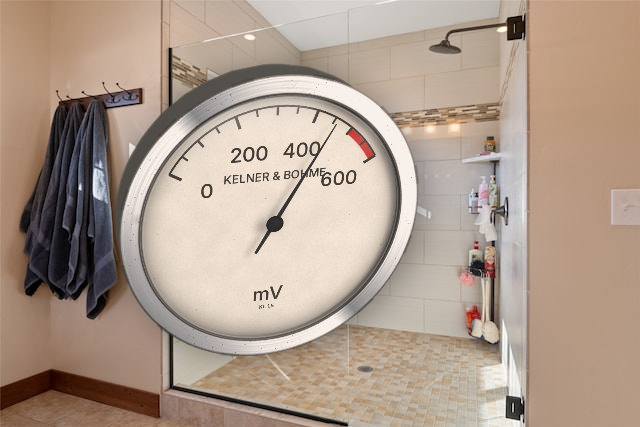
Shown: value=450 unit=mV
